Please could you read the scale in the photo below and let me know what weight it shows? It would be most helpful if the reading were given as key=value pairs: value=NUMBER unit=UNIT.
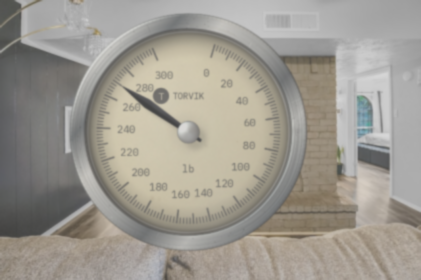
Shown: value=270 unit=lb
